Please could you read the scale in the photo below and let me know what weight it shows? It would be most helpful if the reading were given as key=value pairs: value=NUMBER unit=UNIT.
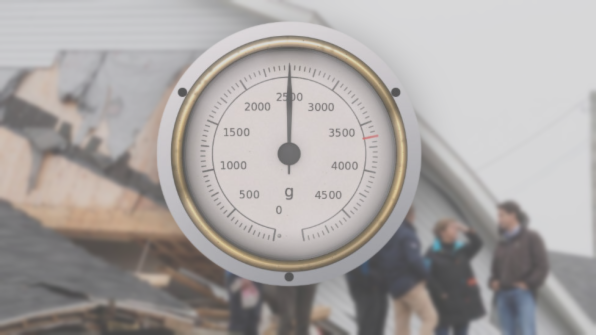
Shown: value=2500 unit=g
